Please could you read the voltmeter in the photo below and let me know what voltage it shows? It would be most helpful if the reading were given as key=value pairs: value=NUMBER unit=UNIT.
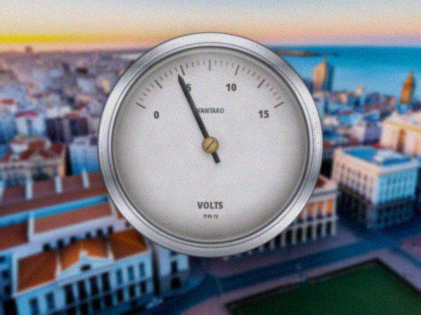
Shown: value=4.5 unit=V
